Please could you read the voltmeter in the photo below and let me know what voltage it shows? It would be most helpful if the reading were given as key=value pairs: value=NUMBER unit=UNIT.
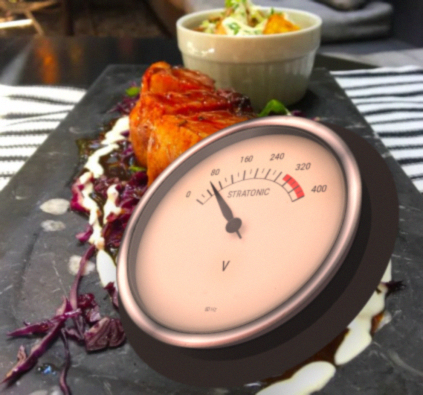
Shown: value=60 unit=V
